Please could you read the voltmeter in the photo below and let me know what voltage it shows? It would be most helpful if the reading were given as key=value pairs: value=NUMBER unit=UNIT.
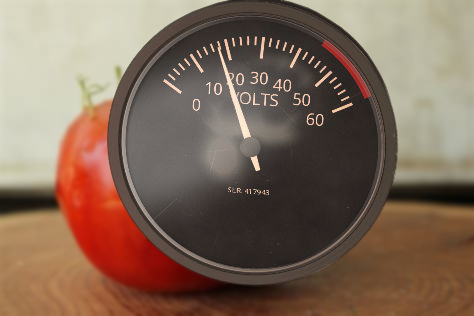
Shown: value=18 unit=V
